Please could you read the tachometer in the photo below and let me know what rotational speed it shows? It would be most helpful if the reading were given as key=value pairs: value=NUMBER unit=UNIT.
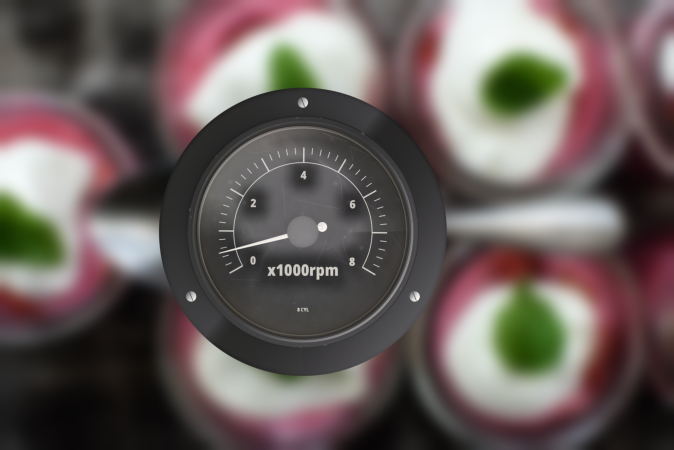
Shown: value=500 unit=rpm
